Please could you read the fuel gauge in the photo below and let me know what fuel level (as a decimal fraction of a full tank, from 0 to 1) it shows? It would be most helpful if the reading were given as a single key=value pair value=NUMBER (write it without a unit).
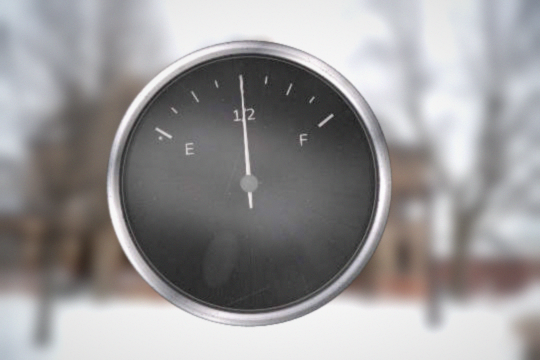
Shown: value=0.5
